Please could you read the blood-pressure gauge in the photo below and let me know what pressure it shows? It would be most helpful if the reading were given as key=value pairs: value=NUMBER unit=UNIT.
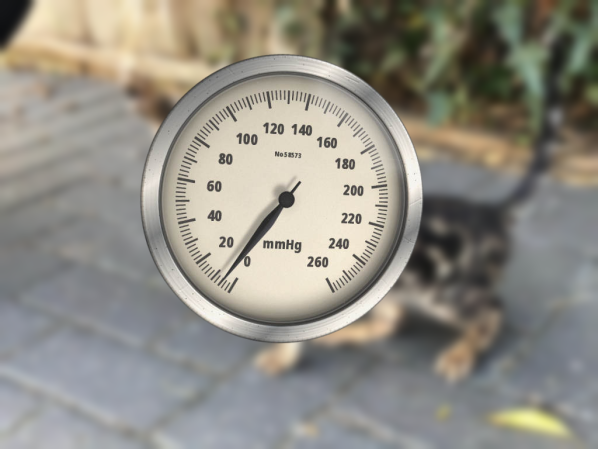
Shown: value=6 unit=mmHg
